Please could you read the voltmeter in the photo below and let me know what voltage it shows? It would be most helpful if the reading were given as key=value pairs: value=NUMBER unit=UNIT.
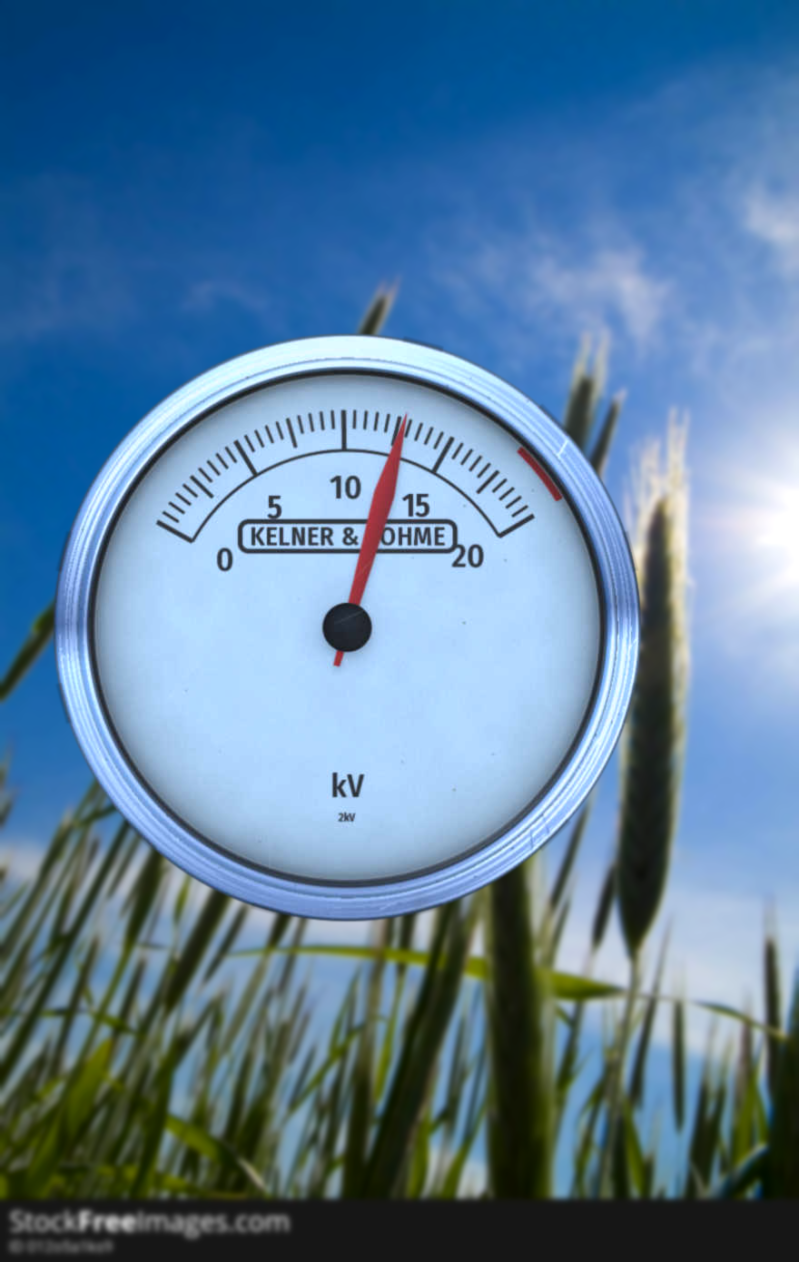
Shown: value=12.75 unit=kV
